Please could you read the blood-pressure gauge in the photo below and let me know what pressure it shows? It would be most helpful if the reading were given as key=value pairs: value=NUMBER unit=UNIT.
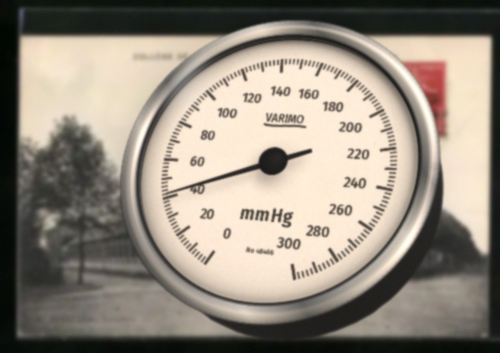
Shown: value=40 unit=mmHg
